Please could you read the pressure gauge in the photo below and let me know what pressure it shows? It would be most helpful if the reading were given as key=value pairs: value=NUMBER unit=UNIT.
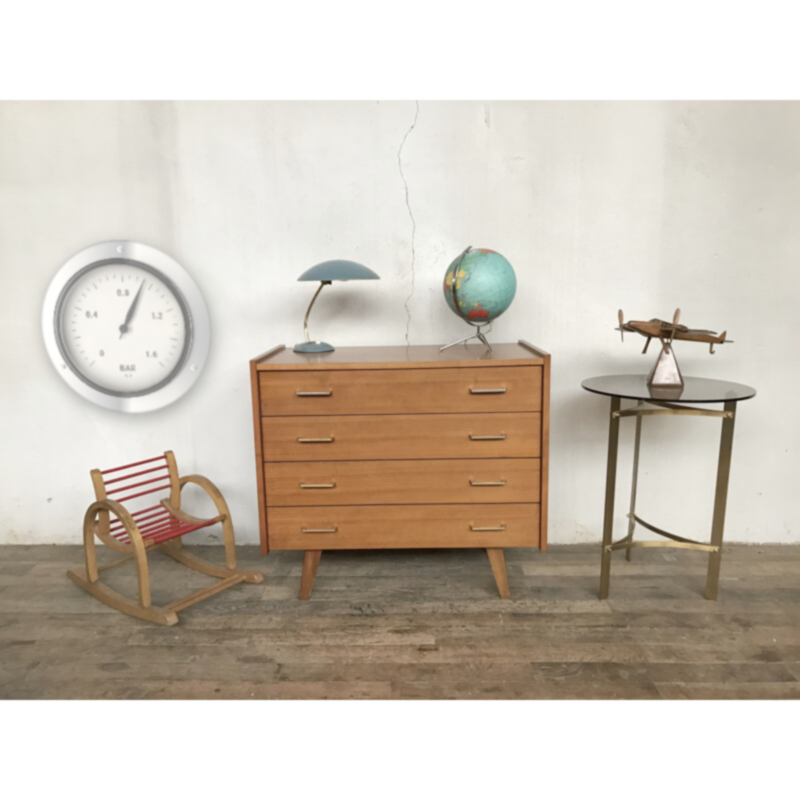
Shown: value=0.95 unit=bar
